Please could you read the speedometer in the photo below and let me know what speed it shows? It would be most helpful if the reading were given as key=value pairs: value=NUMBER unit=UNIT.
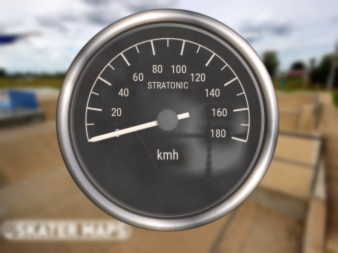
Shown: value=0 unit=km/h
